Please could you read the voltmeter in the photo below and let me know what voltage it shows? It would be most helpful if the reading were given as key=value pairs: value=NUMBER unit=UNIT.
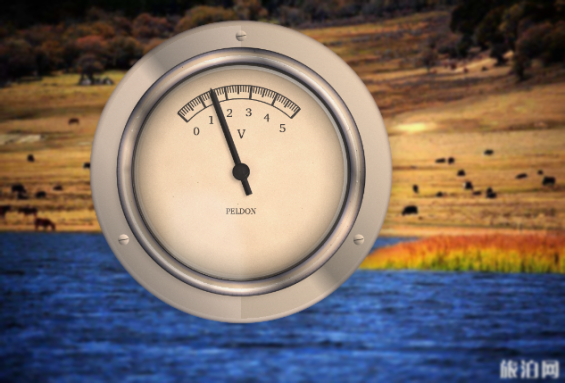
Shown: value=1.5 unit=V
